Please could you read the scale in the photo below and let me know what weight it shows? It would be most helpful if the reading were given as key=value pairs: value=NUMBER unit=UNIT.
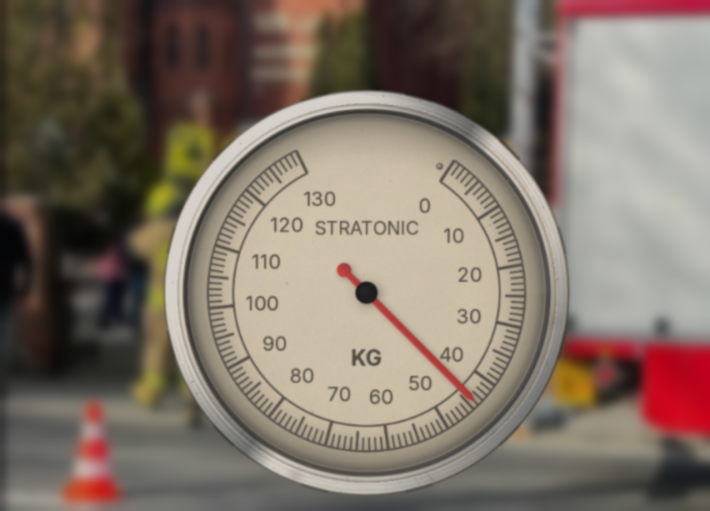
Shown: value=44 unit=kg
